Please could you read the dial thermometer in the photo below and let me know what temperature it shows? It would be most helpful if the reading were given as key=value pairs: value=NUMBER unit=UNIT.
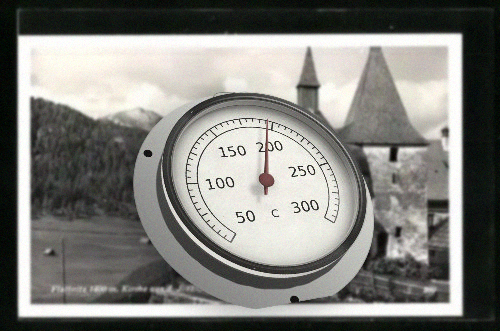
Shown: value=195 unit=°C
